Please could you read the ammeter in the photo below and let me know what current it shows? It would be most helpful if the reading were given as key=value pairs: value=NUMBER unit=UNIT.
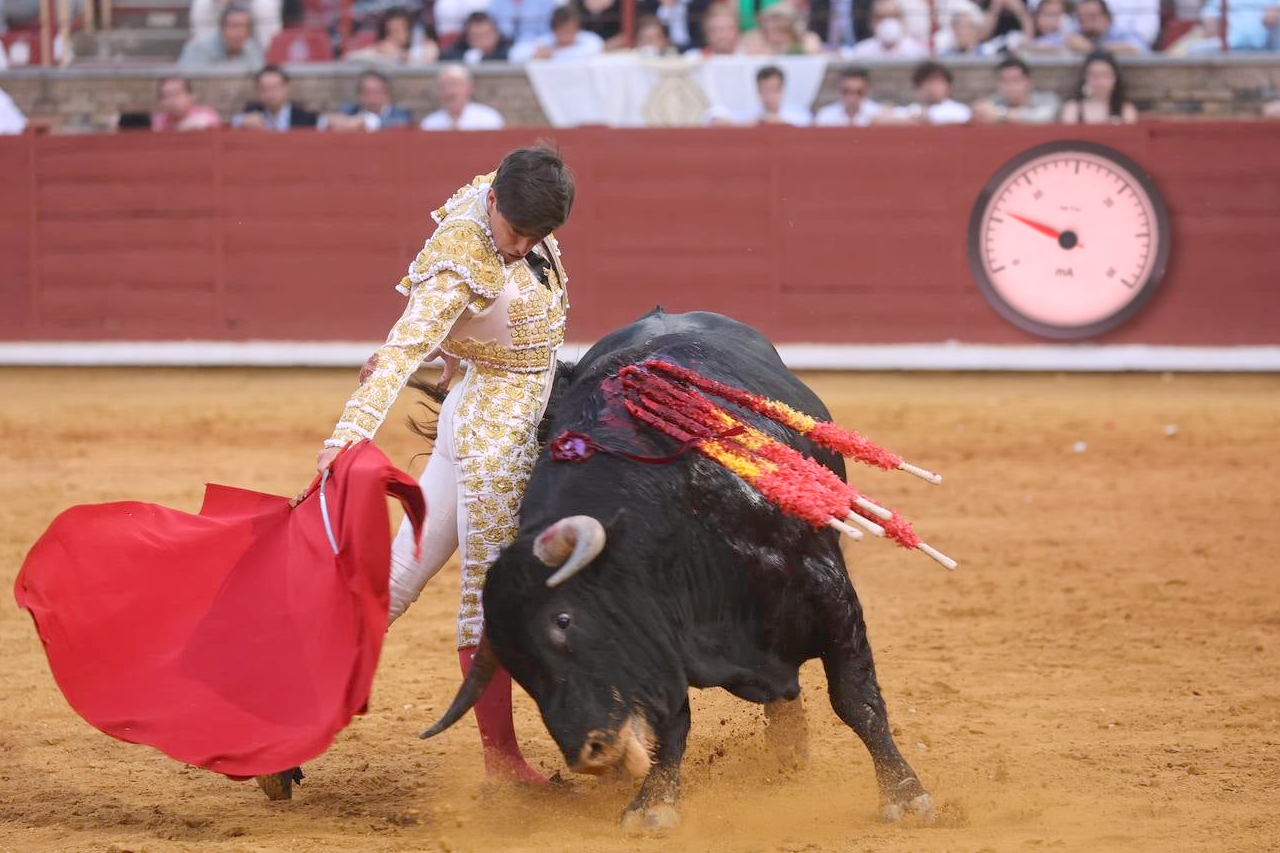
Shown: value=6 unit=mA
